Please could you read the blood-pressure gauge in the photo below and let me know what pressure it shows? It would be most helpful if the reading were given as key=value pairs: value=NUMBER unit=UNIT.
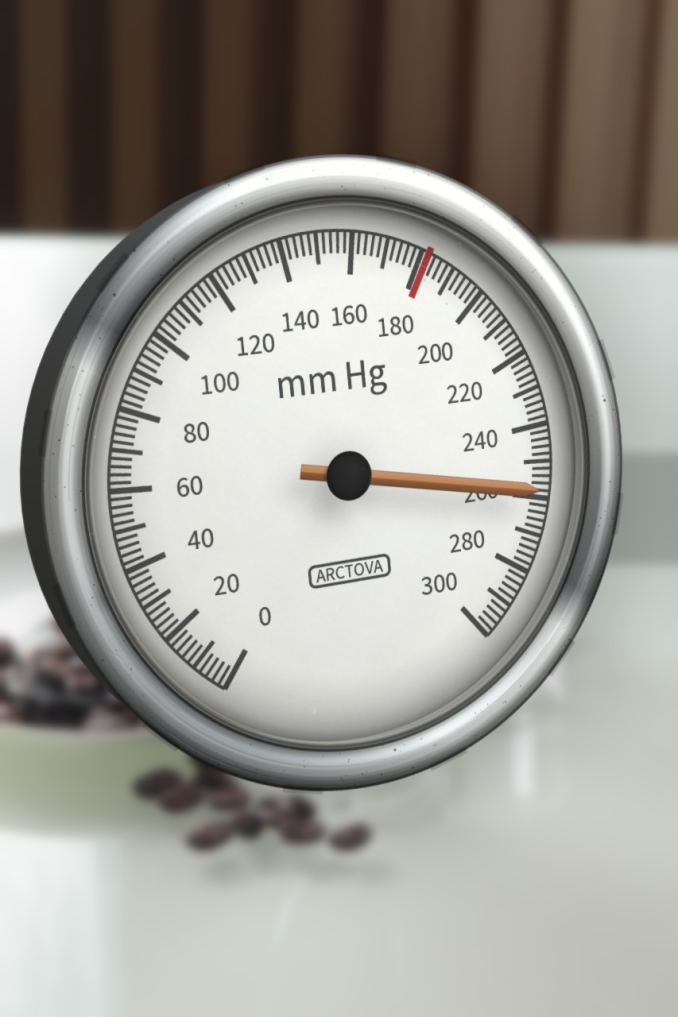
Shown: value=258 unit=mmHg
